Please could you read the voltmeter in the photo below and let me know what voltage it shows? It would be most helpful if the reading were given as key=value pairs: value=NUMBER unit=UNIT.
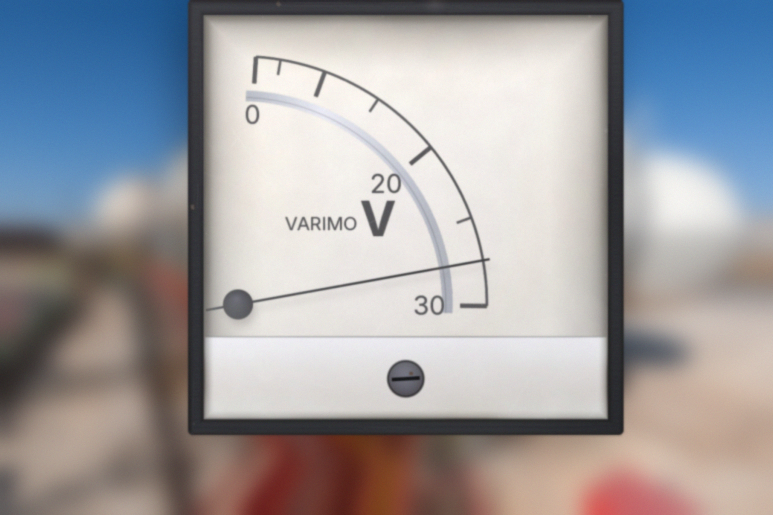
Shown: value=27.5 unit=V
